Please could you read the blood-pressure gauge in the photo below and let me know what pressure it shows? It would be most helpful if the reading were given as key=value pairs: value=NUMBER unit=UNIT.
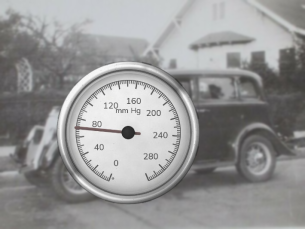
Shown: value=70 unit=mmHg
